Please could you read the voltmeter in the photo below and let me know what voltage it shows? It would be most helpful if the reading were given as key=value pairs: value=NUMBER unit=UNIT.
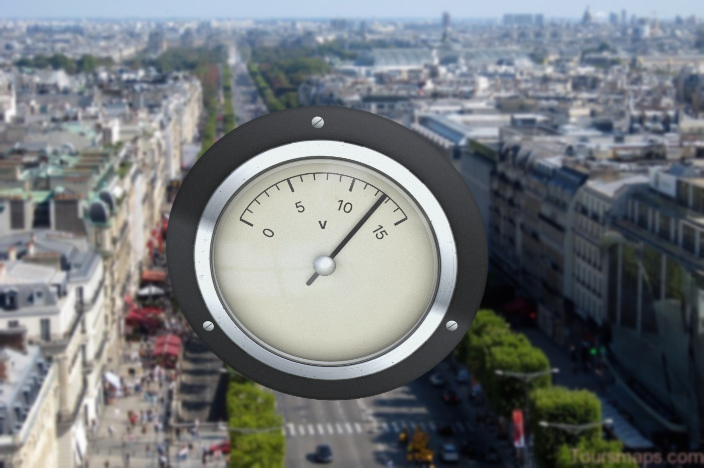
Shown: value=12.5 unit=V
